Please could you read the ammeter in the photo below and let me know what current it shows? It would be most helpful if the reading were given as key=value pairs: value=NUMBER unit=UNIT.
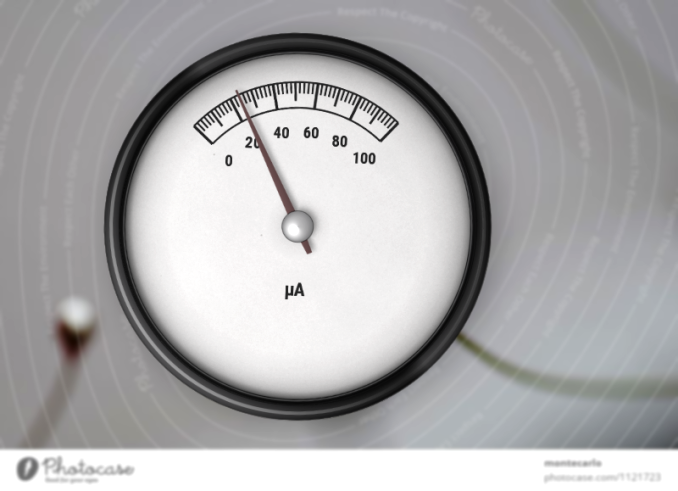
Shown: value=24 unit=µA
